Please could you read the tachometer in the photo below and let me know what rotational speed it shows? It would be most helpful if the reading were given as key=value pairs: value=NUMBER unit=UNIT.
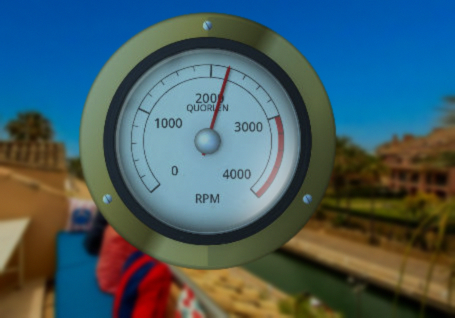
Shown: value=2200 unit=rpm
